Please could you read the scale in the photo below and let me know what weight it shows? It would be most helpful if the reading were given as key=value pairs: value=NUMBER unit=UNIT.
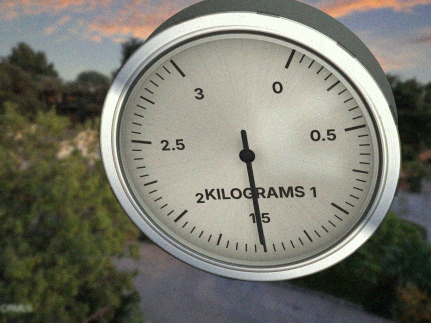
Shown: value=1.5 unit=kg
